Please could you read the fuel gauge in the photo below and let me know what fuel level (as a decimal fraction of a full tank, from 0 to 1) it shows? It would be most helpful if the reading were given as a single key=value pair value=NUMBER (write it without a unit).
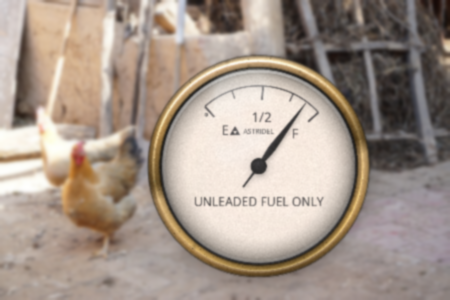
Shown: value=0.875
